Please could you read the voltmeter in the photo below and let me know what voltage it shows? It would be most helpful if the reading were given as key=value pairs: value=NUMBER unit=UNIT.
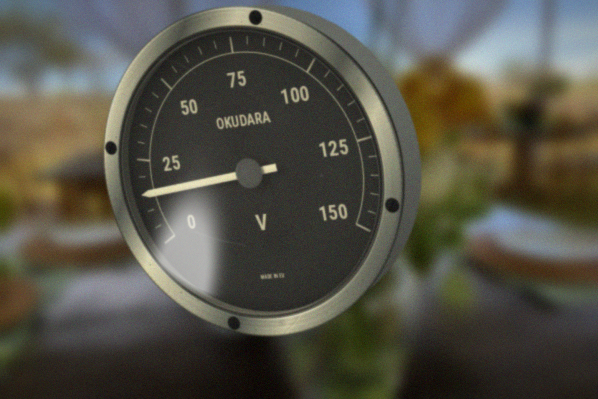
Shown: value=15 unit=V
